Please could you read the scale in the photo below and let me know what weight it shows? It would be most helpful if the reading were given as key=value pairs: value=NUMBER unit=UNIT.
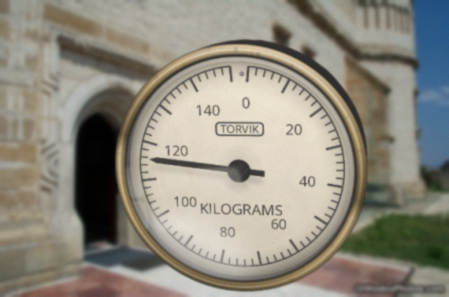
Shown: value=116 unit=kg
